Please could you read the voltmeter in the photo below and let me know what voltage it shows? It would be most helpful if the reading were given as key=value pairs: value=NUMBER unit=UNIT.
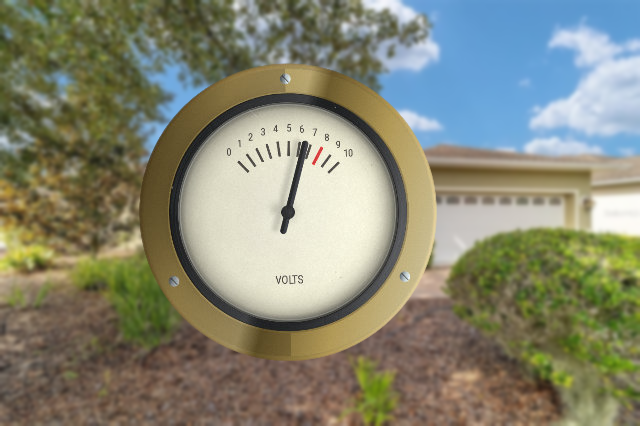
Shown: value=6.5 unit=V
